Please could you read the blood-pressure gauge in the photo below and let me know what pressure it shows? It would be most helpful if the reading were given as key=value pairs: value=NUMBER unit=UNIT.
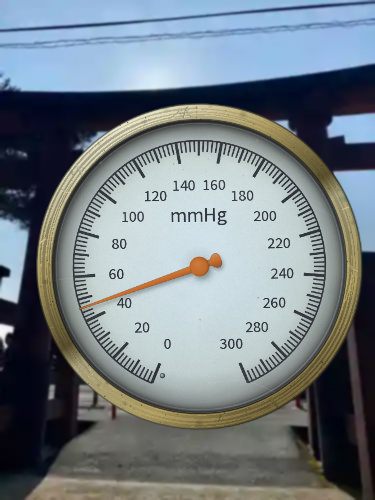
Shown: value=46 unit=mmHg
